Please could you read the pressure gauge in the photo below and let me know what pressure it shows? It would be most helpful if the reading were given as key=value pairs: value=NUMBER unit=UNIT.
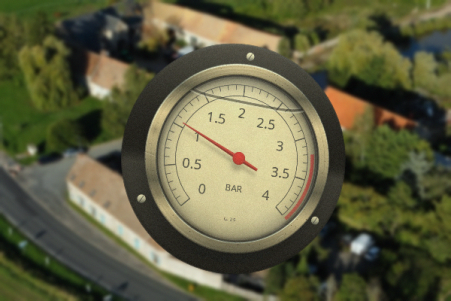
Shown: value=1.05 unit=bar
